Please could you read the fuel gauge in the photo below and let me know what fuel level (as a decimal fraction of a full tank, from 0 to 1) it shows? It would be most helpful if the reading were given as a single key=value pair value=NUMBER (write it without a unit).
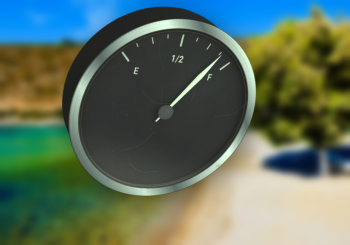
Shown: value=0.875
